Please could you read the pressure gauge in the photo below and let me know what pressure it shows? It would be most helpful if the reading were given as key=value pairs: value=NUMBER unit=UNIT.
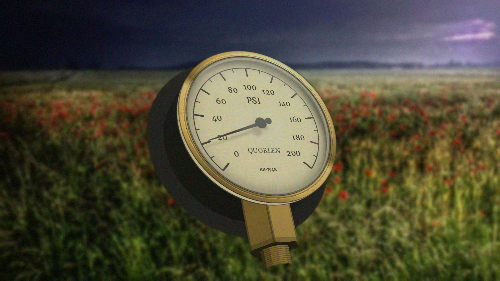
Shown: value=20 unit=psi
